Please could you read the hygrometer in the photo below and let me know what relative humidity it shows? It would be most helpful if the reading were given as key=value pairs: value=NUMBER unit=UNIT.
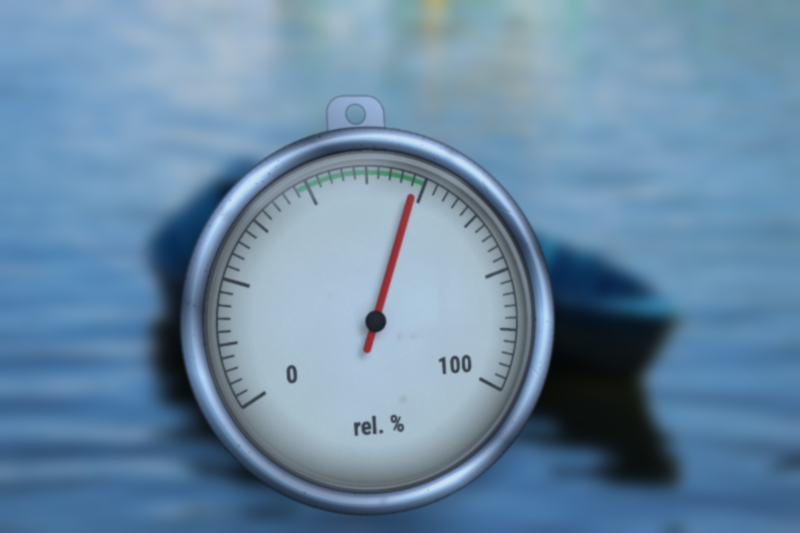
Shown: value=58 unit=%
